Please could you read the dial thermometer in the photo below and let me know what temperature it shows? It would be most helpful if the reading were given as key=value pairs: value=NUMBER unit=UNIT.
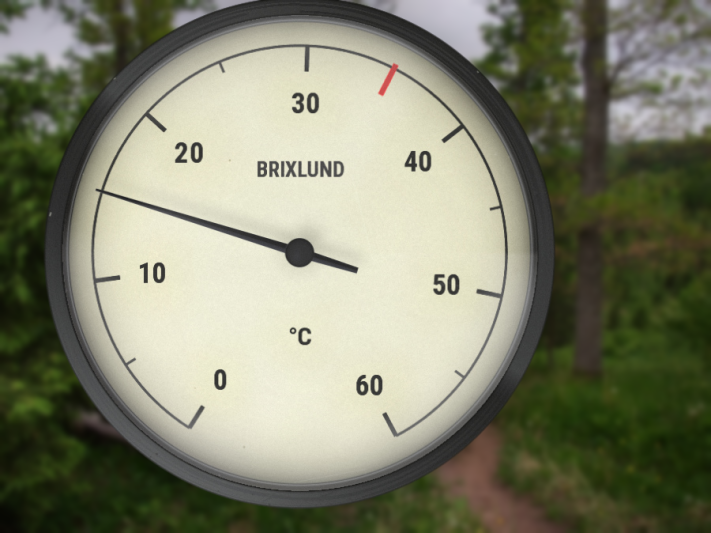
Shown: value=15 unit=°C
